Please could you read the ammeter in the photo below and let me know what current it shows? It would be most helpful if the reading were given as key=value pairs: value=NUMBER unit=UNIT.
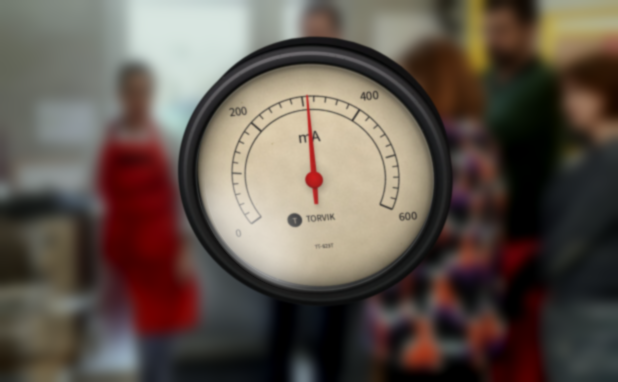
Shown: value=310 unit=mA
